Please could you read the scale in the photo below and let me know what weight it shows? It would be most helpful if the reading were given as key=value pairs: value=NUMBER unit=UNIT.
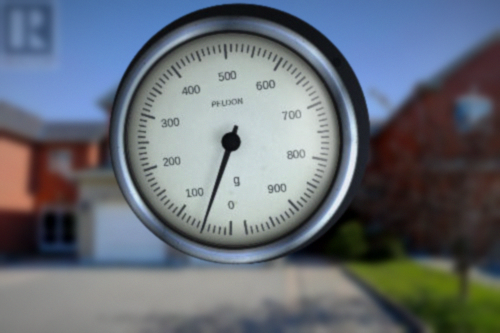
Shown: value=50 unit=g
